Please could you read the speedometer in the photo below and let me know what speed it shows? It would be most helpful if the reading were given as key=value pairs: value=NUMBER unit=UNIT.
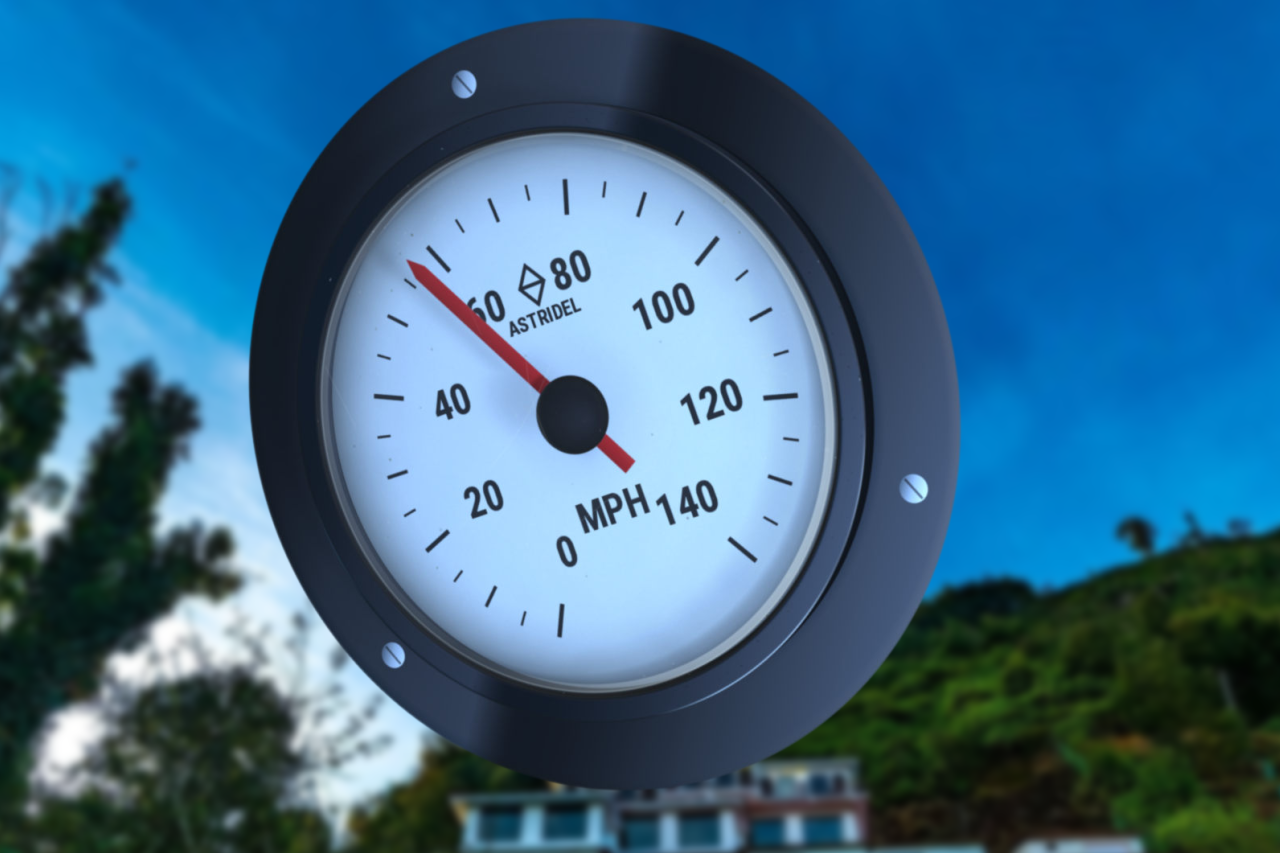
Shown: value=57.5 unit=mph
